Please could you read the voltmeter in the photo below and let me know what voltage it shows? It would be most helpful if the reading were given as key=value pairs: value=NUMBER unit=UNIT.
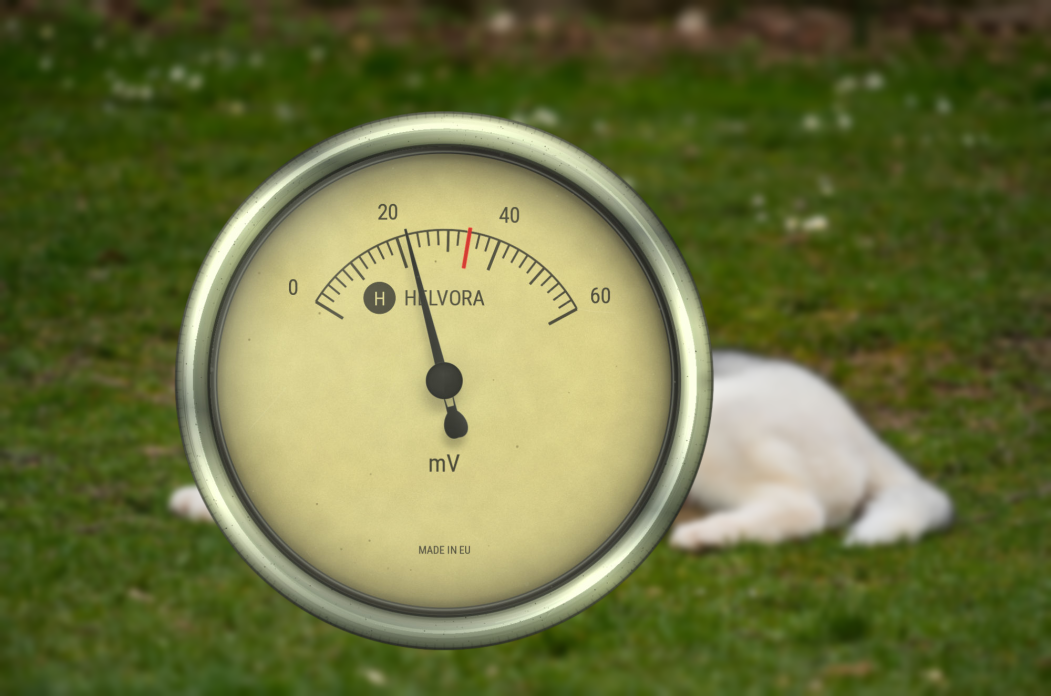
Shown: value=22 unit=mV
